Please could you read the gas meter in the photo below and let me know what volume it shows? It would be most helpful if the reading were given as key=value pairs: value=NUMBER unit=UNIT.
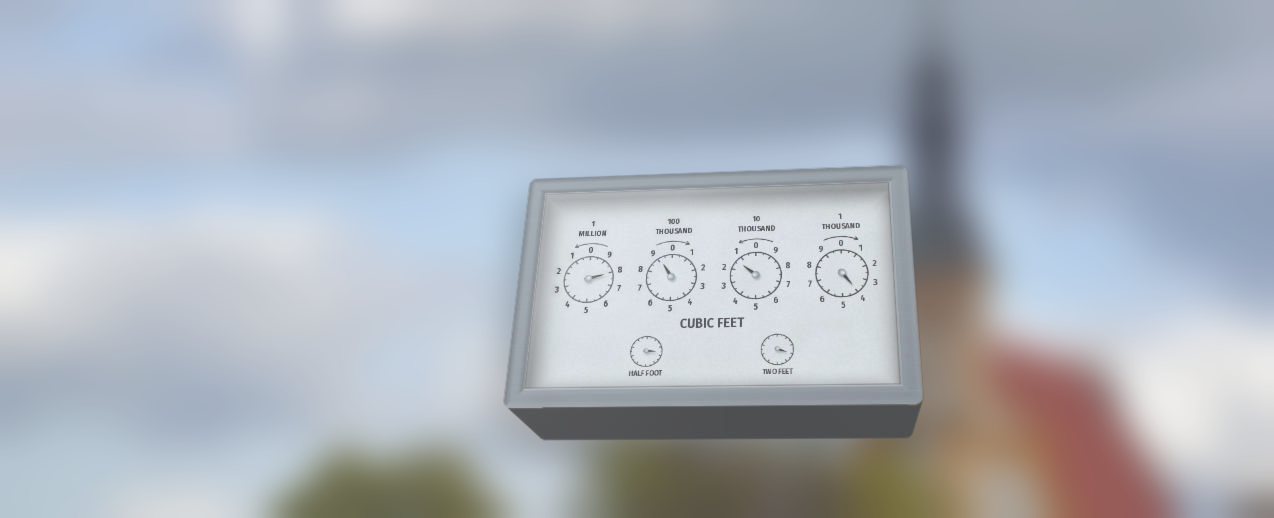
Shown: value=791400 unit=ft³
